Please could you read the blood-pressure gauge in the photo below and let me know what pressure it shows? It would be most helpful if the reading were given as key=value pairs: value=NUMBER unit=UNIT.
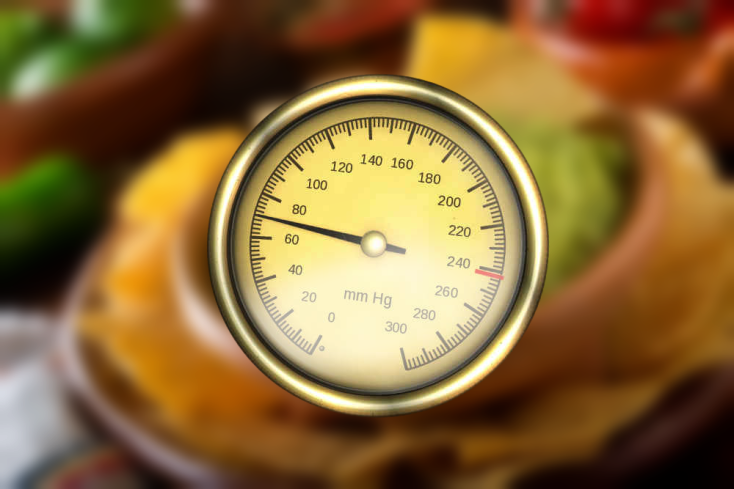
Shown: value=70 unit=mmHg
